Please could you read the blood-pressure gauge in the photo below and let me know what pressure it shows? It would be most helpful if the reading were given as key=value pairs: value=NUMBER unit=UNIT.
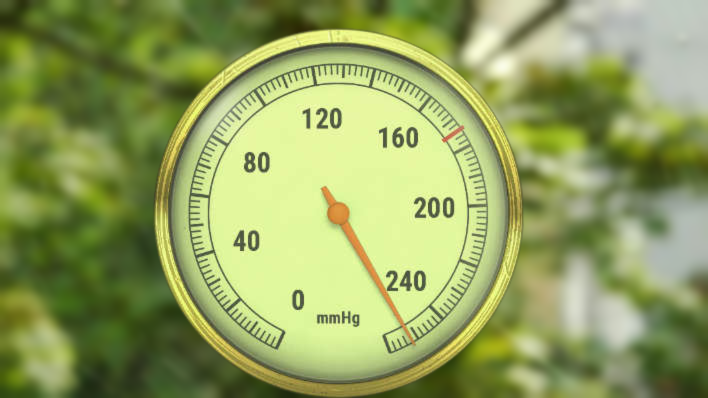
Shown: value=252 unit=mmHg
